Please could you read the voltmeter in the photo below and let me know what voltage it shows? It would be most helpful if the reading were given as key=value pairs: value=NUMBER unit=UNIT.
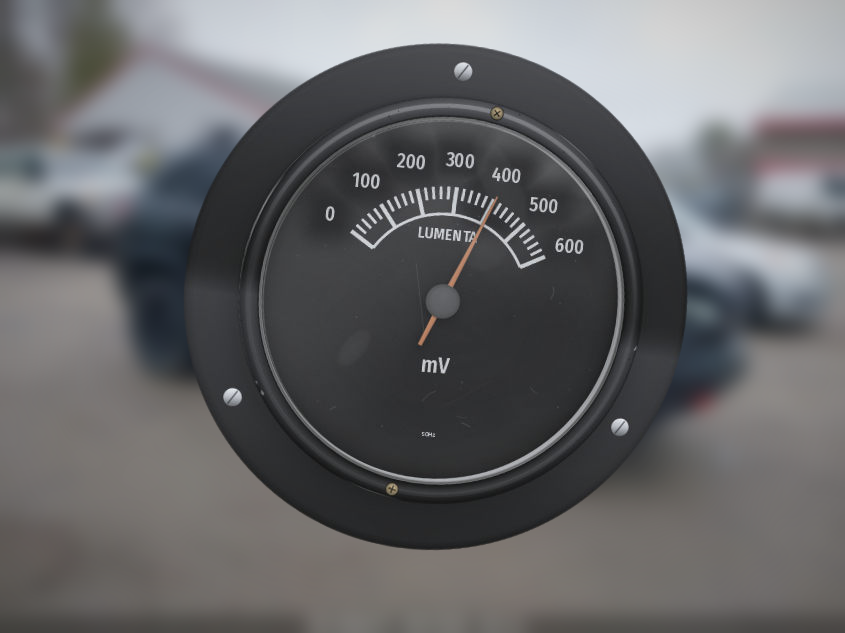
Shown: value=400 unit=mV
